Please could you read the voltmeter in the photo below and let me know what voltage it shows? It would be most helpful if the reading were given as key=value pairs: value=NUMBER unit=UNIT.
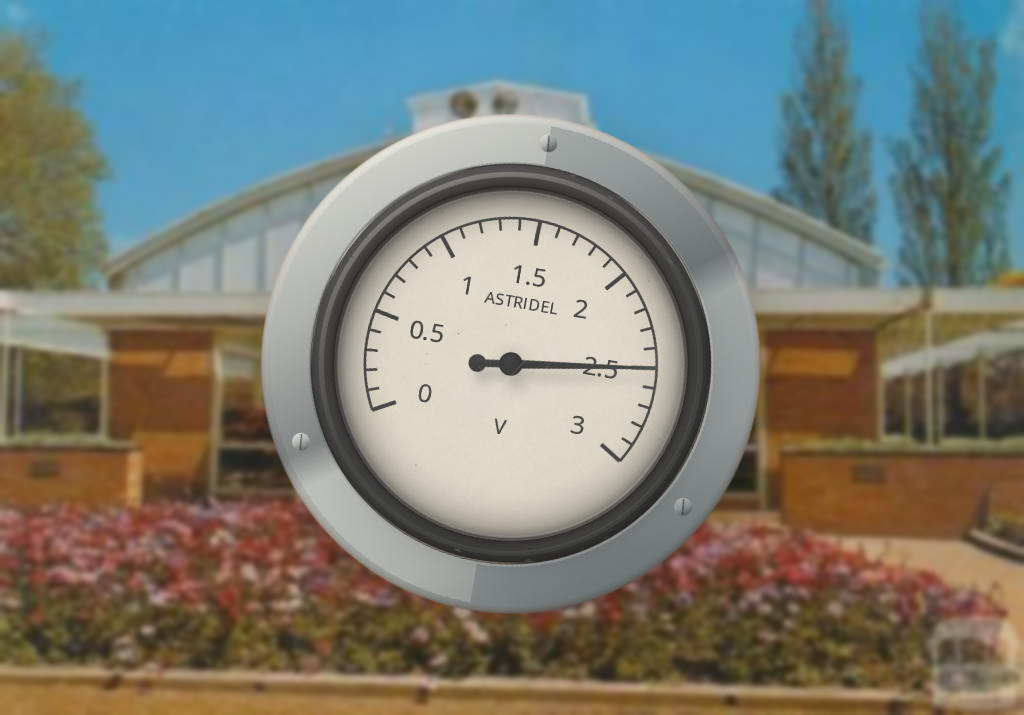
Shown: value=2.5 unit=V
